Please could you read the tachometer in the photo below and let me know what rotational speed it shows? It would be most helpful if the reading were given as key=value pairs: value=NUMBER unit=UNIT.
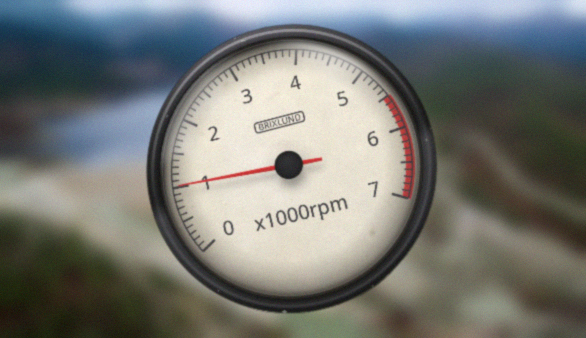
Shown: value=1000 unit=rpm
